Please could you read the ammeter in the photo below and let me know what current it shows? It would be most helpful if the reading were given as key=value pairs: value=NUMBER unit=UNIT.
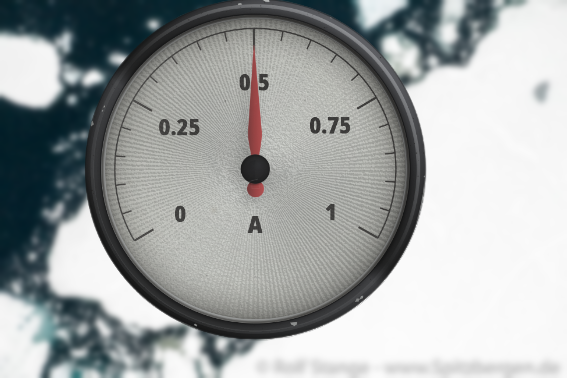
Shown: value=0.5 unit=A
